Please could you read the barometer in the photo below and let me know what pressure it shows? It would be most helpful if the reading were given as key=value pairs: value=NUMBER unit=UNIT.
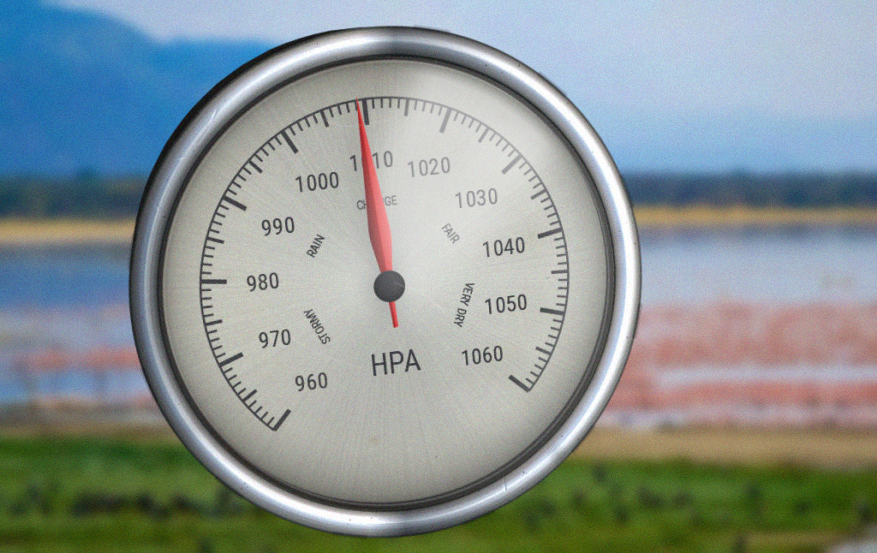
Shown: value=1009 unit=hPa
